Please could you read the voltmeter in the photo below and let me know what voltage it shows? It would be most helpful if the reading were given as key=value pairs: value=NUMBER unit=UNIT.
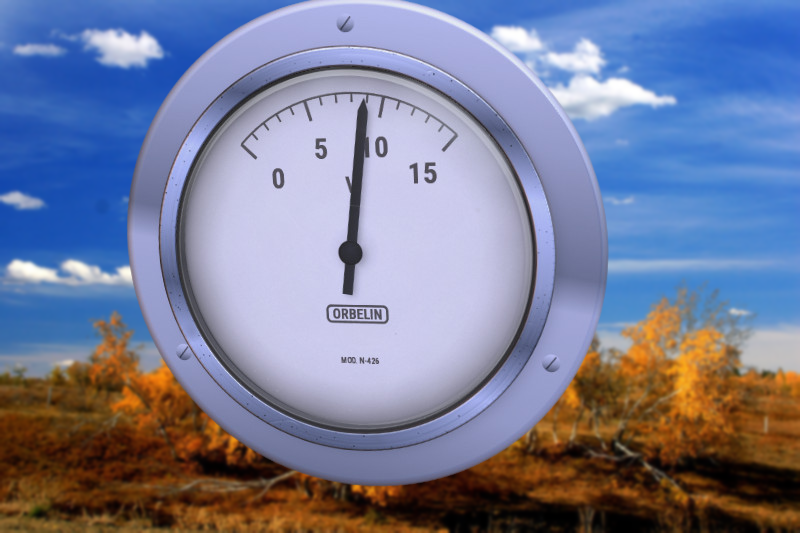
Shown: value=9 unit=V
